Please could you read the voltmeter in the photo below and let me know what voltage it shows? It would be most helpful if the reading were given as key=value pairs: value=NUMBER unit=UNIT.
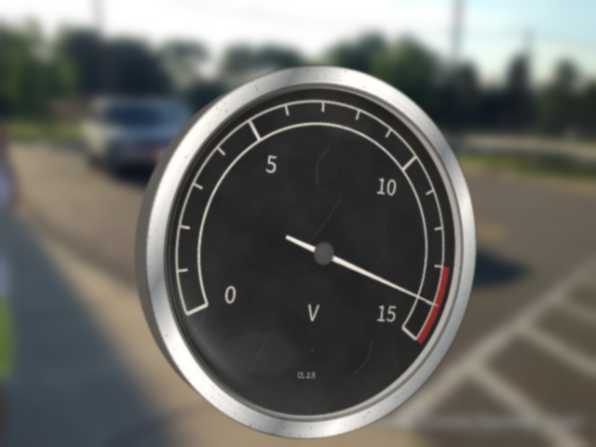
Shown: value=14 unit=V
